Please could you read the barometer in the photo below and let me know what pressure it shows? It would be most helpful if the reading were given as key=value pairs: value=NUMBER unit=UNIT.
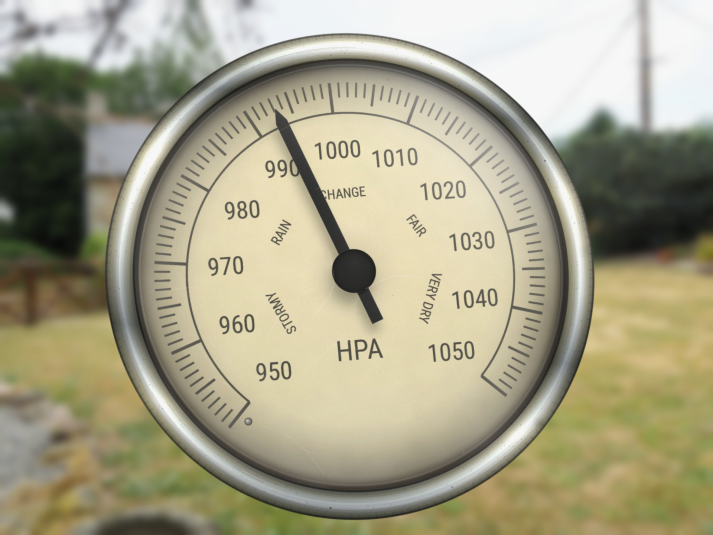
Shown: value=993 unit=hPa
